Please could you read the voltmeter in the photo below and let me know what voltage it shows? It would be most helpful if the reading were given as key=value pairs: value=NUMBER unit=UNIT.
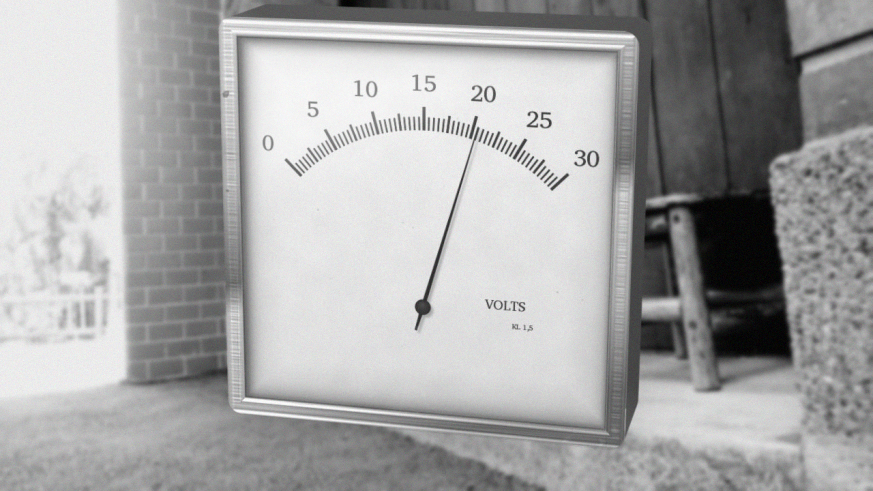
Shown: value=20.5 unit=V
